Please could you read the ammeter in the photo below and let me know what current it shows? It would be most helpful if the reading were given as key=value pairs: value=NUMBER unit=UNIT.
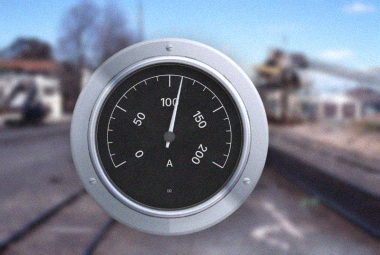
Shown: value=110 unit=A
